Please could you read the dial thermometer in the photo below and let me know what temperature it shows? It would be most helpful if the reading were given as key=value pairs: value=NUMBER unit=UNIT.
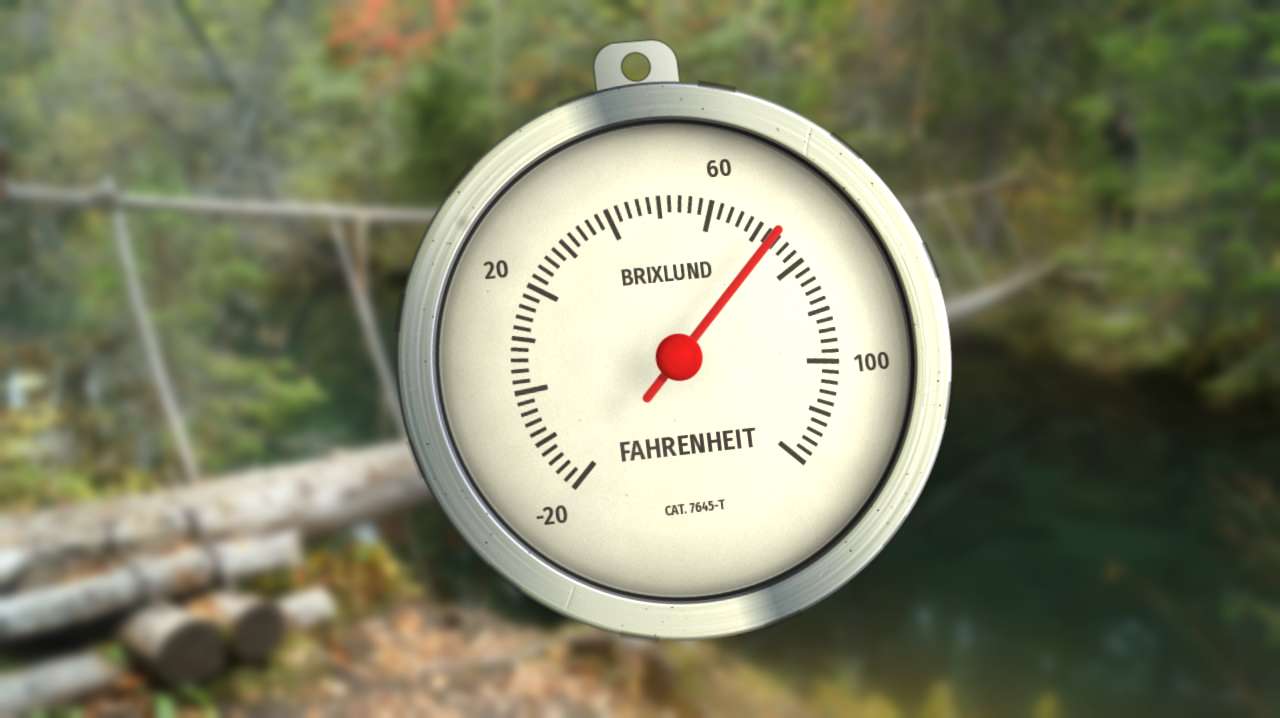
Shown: value=73 unit=°F
